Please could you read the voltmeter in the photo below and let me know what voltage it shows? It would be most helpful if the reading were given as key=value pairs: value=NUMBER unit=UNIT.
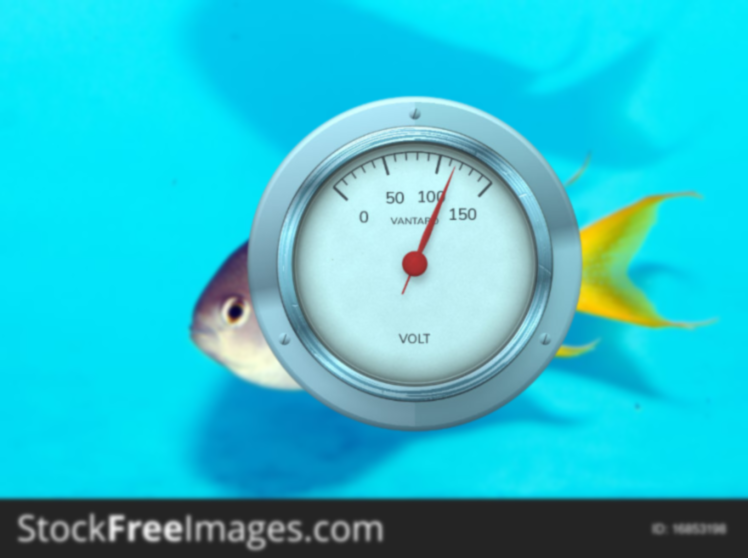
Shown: value=115 unit=V
